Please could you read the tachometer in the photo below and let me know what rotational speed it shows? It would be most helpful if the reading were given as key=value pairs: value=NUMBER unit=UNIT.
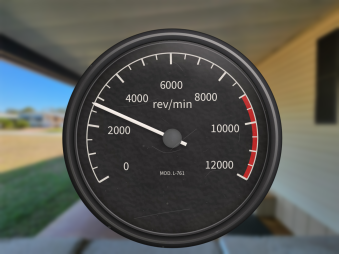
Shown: value=2750 unit=rpm
